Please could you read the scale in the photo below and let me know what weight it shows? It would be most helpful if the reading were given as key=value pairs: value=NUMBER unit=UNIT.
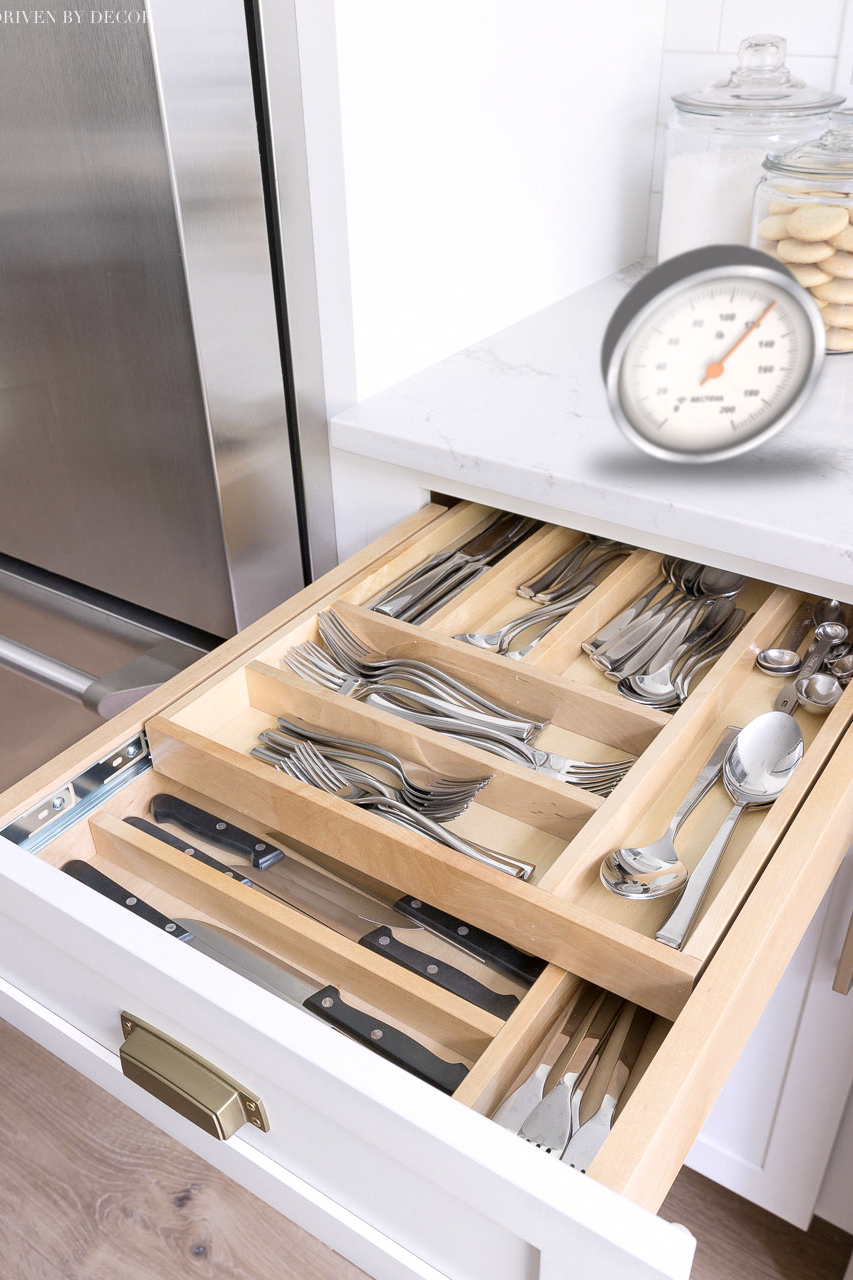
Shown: value=120 unit=lb
